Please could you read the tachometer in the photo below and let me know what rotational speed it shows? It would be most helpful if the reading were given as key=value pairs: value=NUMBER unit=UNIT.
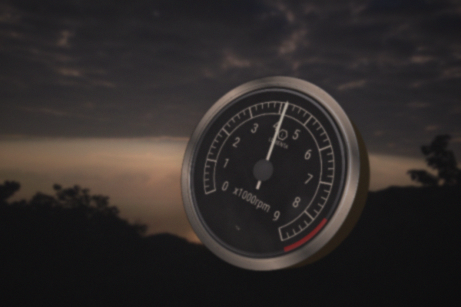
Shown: value=4200 unit=rpm
